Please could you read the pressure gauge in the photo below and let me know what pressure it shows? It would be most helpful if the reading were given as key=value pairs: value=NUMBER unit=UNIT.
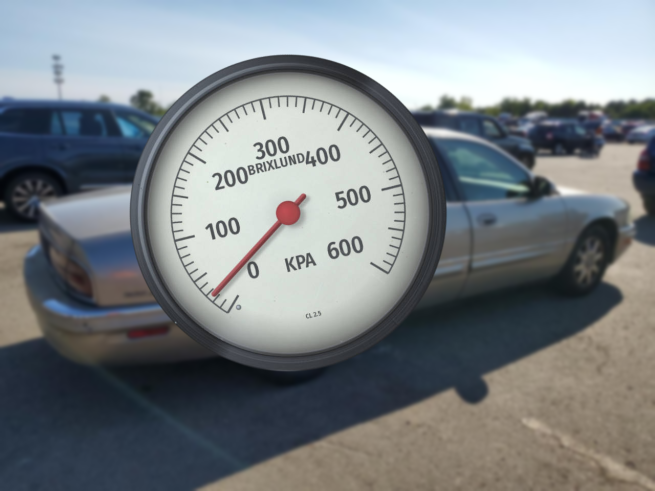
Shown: value=25 unit=kPa
